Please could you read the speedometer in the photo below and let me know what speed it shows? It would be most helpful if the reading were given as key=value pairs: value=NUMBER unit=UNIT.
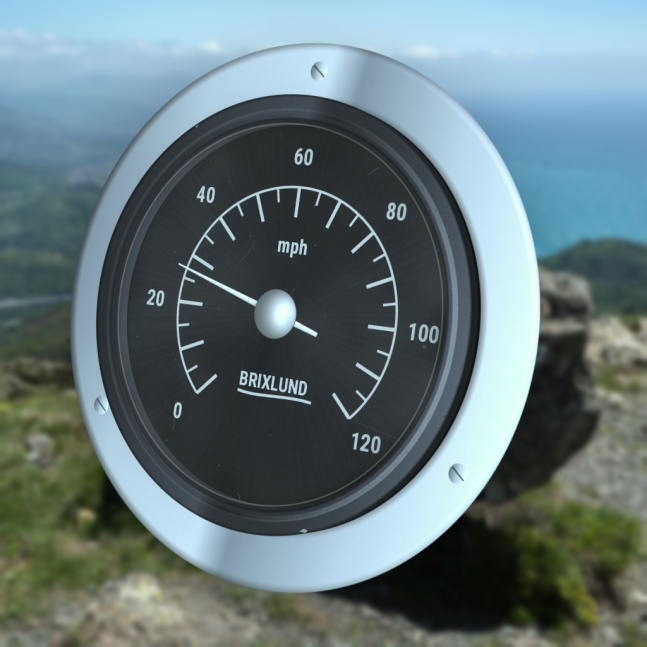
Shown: value=27.5 unit=mph
